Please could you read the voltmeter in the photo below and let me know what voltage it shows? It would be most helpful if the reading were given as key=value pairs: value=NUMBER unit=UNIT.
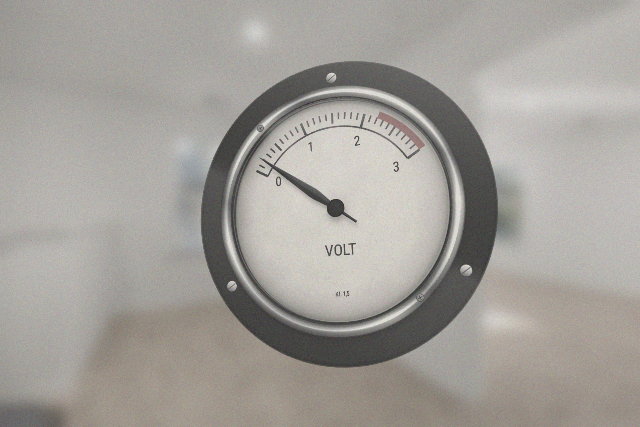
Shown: value=0.2 unit=V
